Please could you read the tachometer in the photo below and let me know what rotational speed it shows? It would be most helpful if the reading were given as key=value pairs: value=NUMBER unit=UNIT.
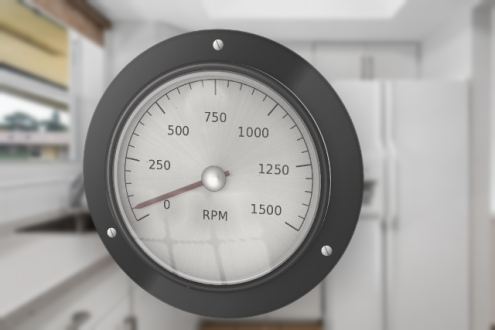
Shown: value=50 unit=rpm
